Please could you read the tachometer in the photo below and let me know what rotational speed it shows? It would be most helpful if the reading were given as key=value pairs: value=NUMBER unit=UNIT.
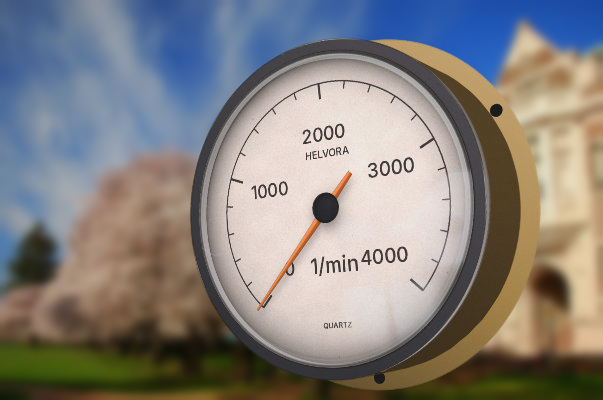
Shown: value=0 unit=rpm
